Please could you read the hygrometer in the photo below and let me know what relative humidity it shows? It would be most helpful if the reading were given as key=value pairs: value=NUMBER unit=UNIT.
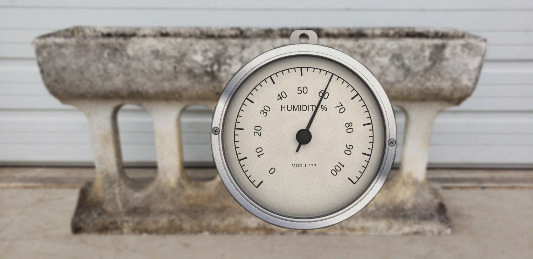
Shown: value=60 unit=%
